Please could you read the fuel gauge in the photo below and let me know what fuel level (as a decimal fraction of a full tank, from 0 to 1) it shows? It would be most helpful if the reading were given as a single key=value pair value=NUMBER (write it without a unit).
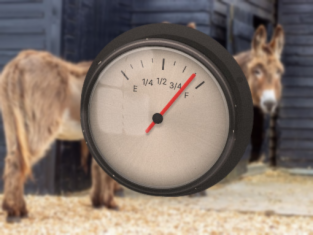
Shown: value=0.875
